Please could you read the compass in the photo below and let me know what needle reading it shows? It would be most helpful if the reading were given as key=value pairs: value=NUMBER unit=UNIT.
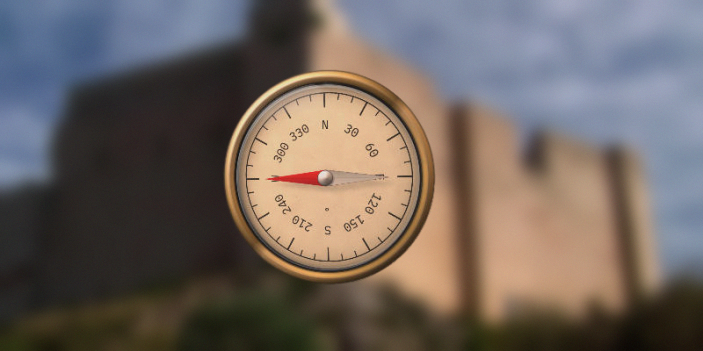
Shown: value=270 unit=°
